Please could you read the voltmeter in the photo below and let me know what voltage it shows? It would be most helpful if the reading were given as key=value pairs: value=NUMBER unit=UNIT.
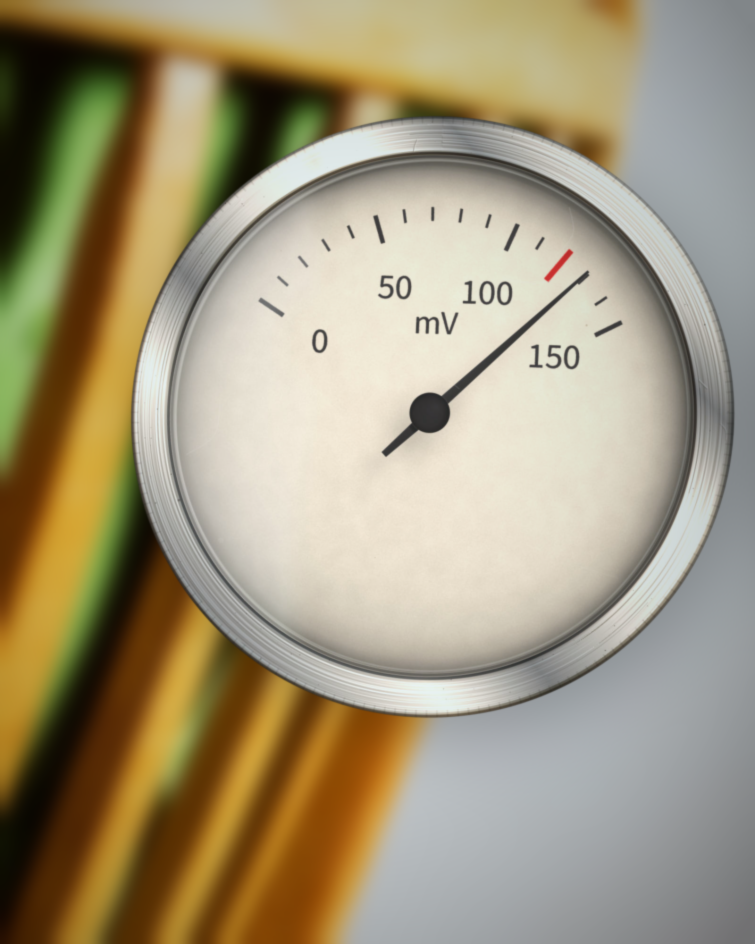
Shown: value=130 unit=mV
